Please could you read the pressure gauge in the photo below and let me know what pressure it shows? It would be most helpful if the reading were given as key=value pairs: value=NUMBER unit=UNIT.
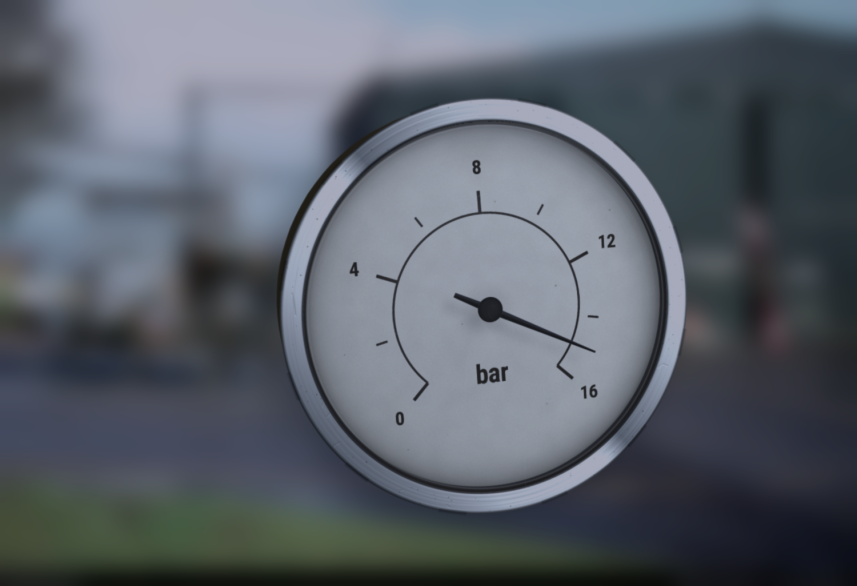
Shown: value=15 unit=bar
